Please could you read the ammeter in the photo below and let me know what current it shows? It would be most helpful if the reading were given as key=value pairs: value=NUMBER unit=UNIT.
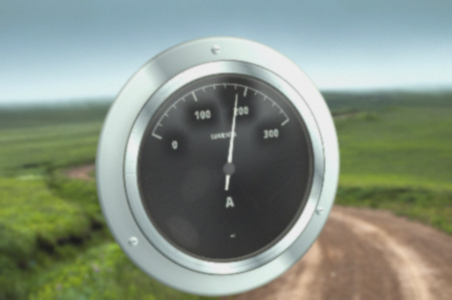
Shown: value=180 unit=A
